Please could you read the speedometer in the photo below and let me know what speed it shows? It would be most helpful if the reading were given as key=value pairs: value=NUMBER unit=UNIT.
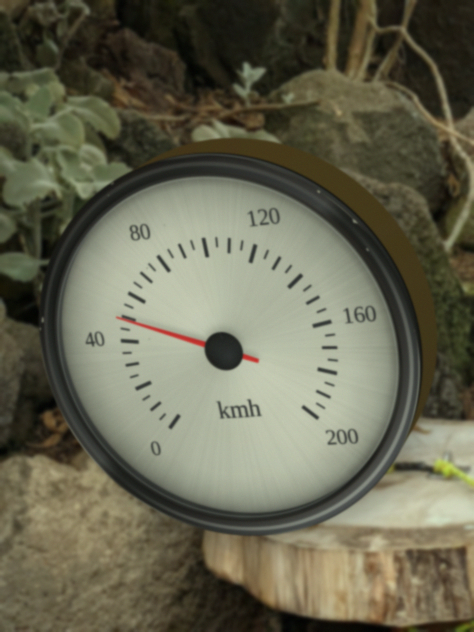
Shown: value=50 unit=km/h
